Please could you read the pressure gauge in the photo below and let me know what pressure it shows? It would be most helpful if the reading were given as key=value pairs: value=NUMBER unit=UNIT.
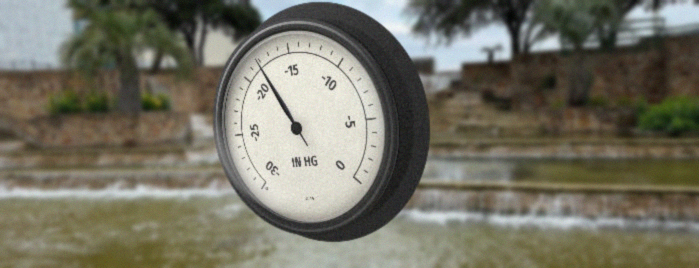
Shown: value=-18 unit=inHg
